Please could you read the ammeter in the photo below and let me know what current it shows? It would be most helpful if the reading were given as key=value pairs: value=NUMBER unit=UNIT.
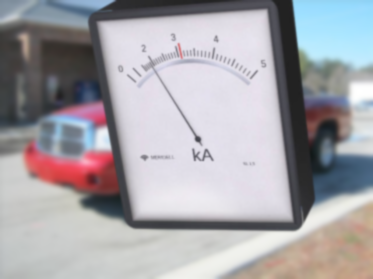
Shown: value=2 unit=kA
